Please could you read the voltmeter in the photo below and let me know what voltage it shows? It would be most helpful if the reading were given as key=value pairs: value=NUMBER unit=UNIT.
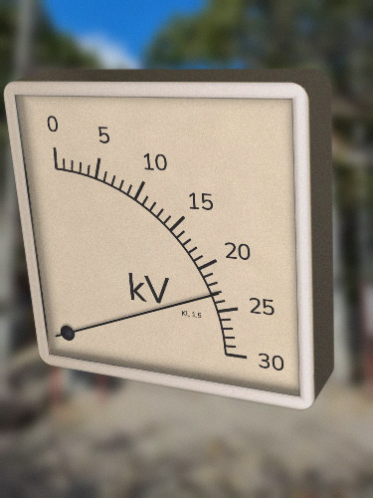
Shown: value=23 unit=kV
